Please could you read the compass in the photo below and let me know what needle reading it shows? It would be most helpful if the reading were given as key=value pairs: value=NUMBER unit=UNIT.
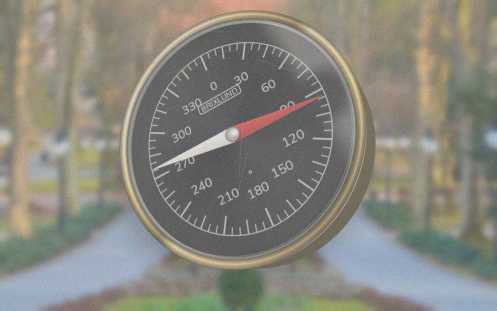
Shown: value=95 unit=°
